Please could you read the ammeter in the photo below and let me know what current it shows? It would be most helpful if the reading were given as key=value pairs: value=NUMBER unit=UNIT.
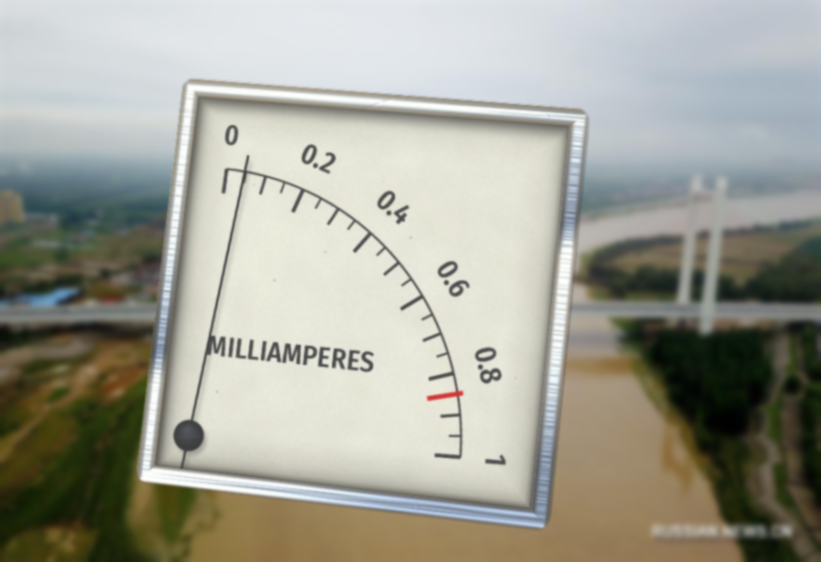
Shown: value=0.05 unit=mA
